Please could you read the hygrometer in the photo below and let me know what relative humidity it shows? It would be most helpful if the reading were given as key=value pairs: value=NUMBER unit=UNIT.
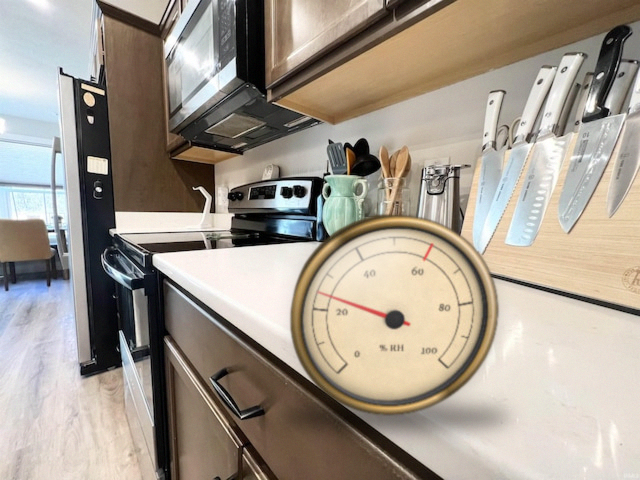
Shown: value=25 unit=%
